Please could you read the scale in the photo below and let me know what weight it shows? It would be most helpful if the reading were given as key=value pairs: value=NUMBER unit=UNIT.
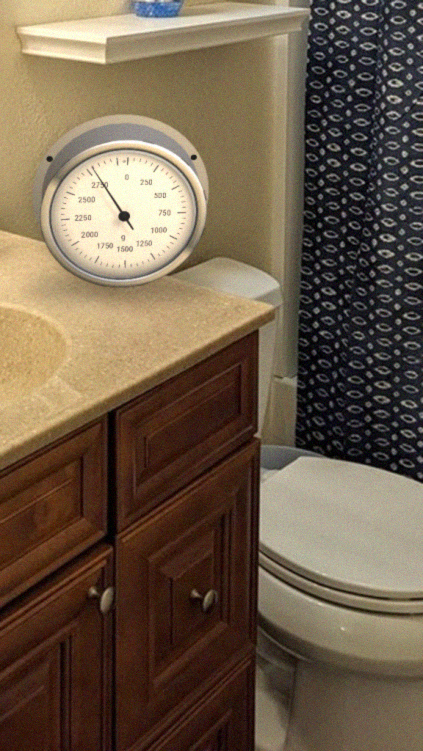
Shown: value=2800 unit=g
